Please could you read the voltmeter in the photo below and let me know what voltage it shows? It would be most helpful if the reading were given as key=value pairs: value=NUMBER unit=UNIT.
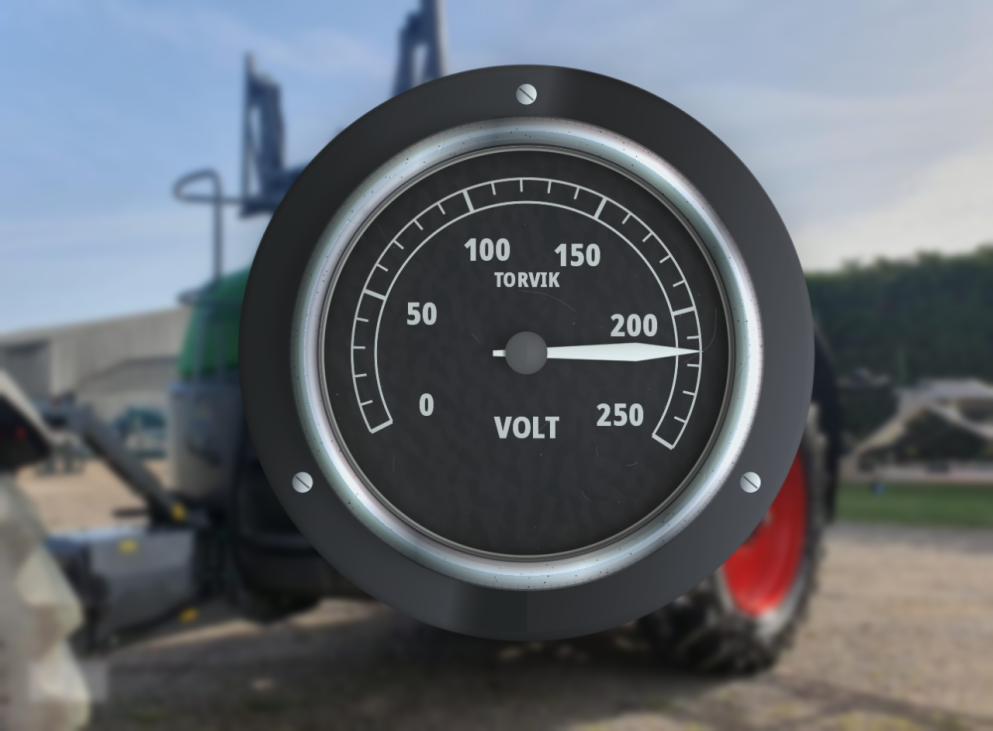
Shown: value=215 unit=V
